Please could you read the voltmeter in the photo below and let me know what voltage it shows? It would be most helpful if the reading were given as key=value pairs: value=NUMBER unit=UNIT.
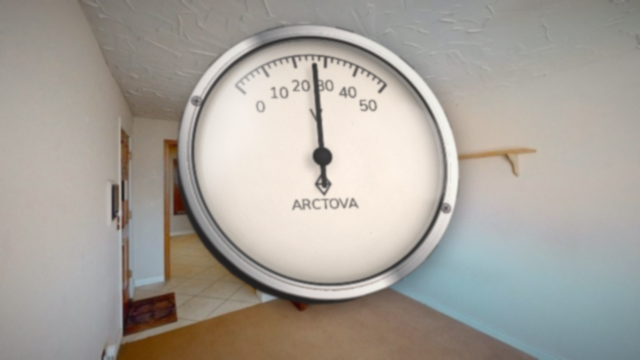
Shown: value=26 unit=V
